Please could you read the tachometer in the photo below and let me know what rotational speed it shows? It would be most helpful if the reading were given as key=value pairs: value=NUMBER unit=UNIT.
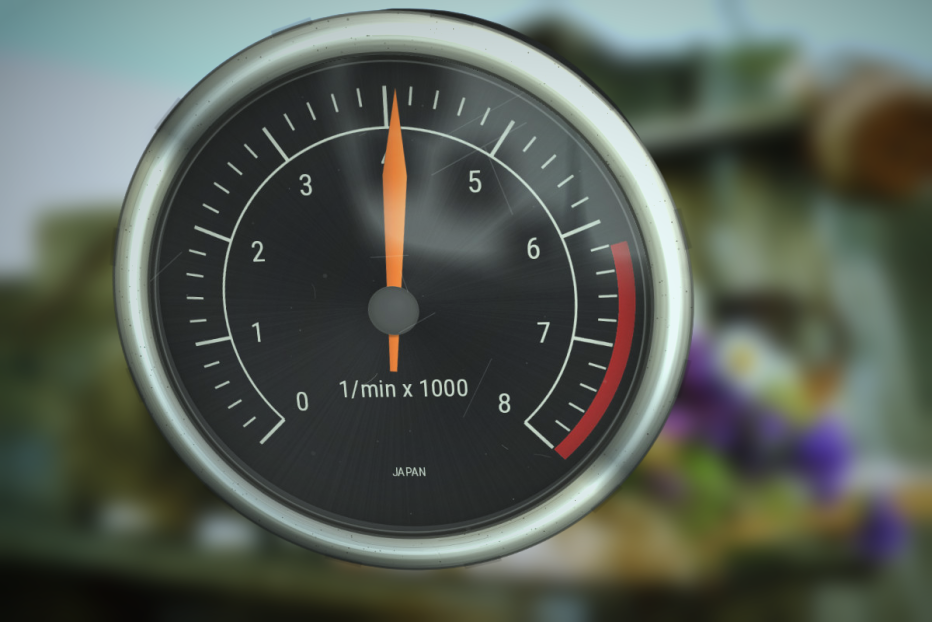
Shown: value=4100 unit=rpm
